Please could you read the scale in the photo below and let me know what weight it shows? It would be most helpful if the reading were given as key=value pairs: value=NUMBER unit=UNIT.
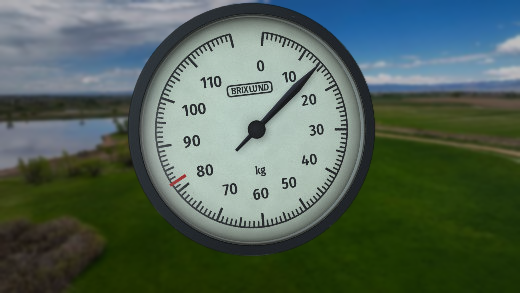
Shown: value=14 unit=kg
